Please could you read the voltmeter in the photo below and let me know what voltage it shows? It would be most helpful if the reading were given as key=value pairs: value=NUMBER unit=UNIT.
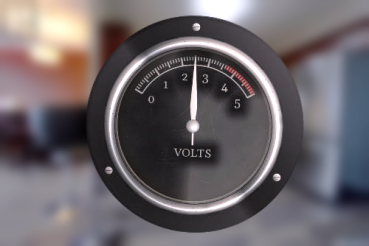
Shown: value=2.5 unit=V
